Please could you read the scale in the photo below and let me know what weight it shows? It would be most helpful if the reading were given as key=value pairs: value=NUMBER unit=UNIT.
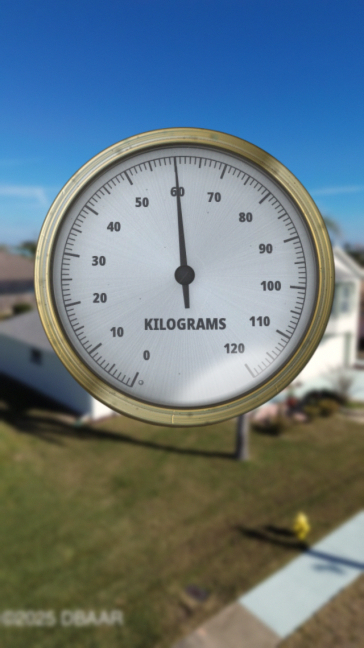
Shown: value=60 unit=kg
